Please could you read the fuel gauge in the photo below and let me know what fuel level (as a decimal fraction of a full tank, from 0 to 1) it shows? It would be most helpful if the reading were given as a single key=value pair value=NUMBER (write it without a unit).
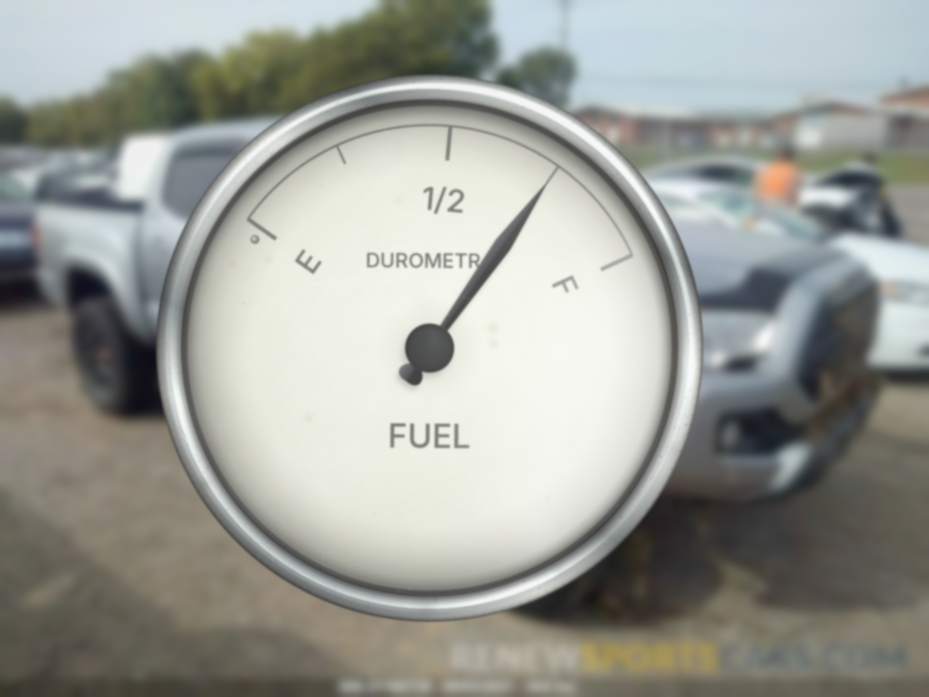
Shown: value=0.75
